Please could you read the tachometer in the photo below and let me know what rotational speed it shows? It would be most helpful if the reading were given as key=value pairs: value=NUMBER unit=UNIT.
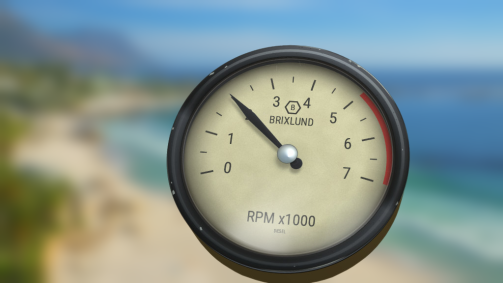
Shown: value=2000 unit=rpm
